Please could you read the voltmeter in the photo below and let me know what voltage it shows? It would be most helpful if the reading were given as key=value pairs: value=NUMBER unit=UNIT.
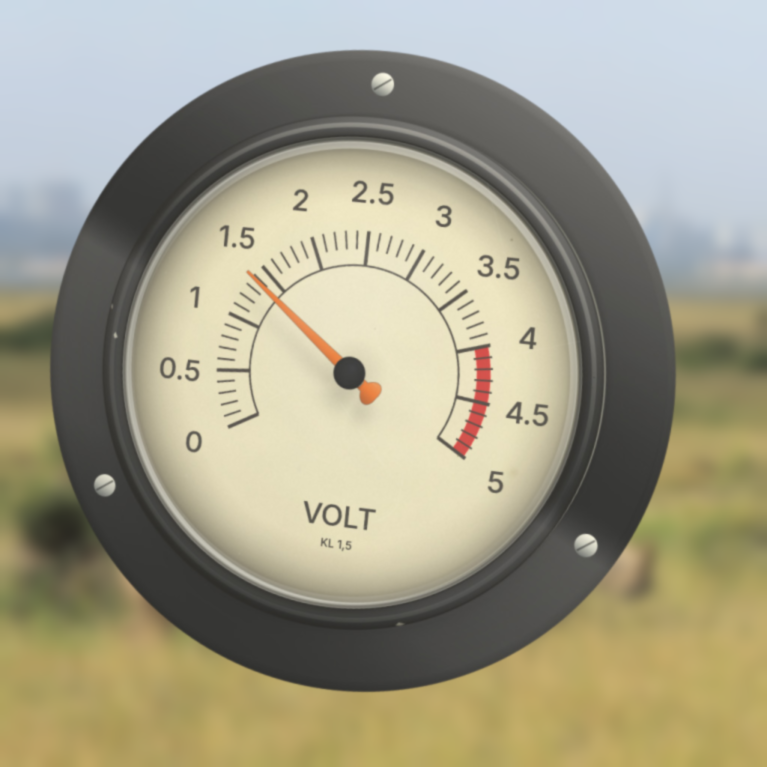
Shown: value=1.4 unit=V
